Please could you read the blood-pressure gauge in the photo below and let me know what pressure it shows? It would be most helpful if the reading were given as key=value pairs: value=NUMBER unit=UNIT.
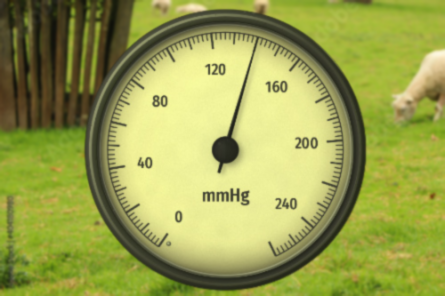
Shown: value=140 unit=mmHg
